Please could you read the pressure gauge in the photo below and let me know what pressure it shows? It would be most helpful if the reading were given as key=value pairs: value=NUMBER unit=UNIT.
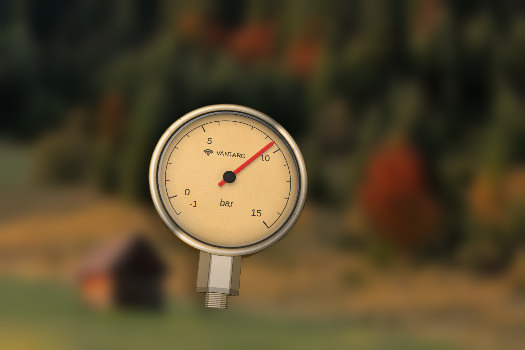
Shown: value=9.5 unit=bar
